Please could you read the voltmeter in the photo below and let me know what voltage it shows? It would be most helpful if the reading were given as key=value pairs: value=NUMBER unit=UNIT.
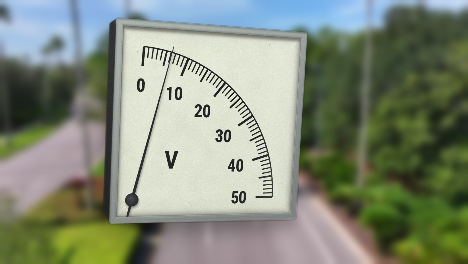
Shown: value=6 unit=V
